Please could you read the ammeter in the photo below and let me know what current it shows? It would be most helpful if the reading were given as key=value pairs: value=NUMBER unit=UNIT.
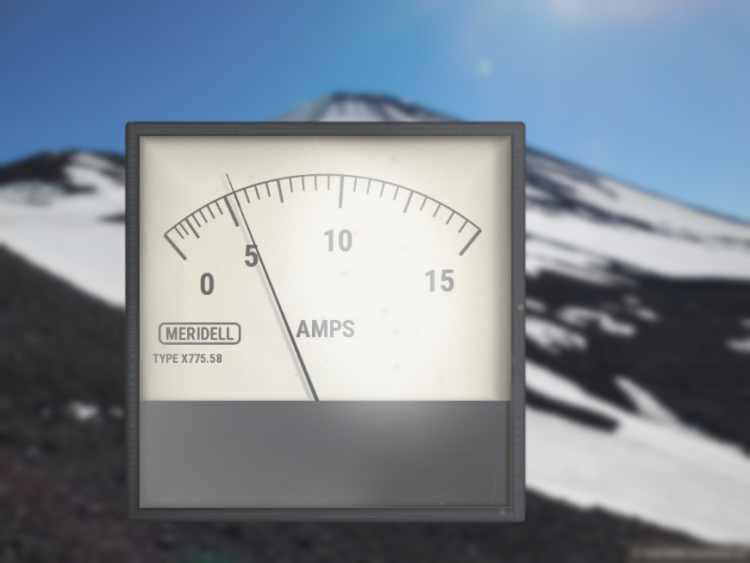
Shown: value=5.5 unit=A
